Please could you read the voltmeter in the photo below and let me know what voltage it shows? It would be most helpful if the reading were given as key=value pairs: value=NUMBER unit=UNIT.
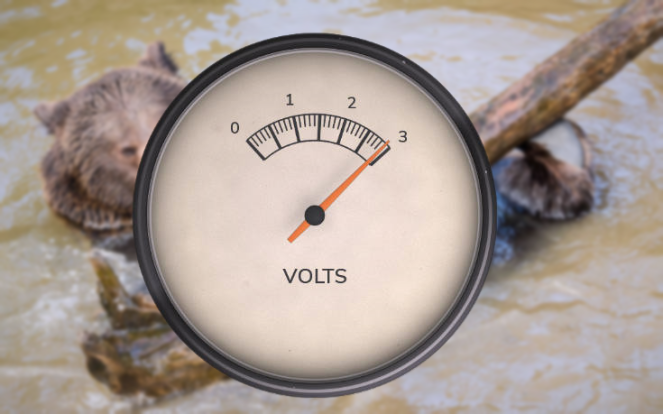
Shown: value=2.9 unit=V
